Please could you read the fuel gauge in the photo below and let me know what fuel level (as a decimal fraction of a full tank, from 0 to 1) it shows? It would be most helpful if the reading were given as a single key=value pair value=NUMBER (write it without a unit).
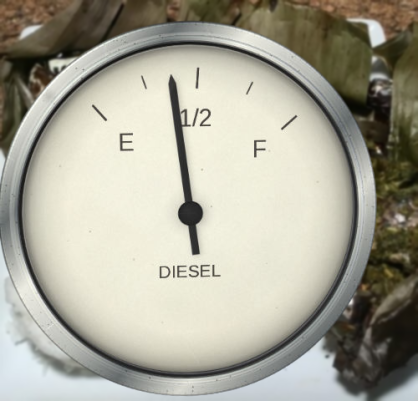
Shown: value=0.375
